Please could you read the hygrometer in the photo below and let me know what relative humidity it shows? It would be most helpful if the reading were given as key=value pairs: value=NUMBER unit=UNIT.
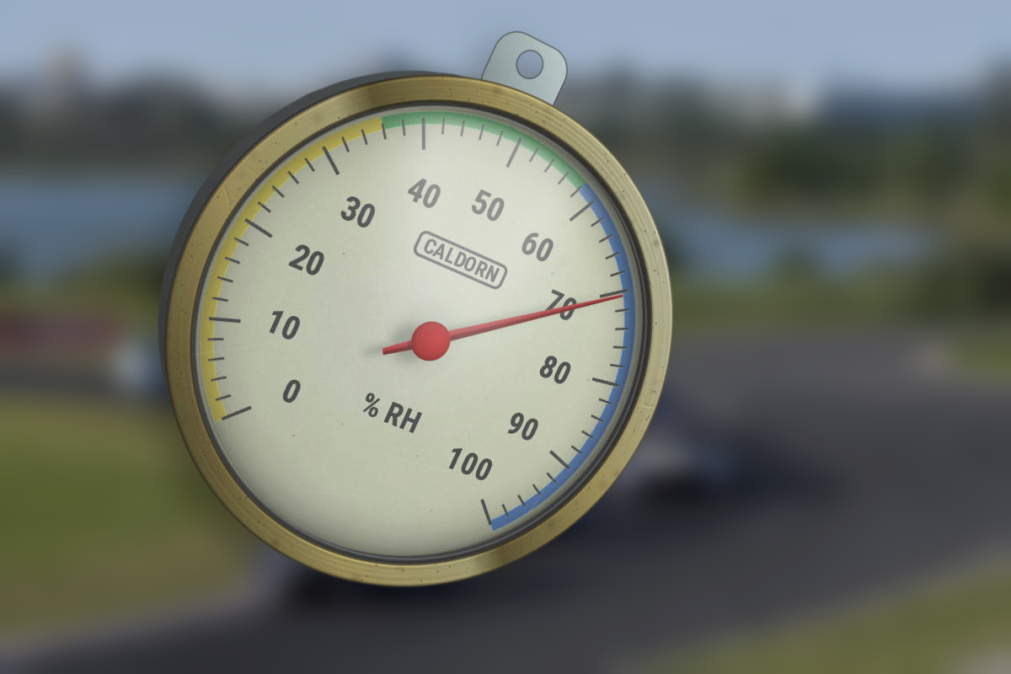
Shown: value=70 unit=%
